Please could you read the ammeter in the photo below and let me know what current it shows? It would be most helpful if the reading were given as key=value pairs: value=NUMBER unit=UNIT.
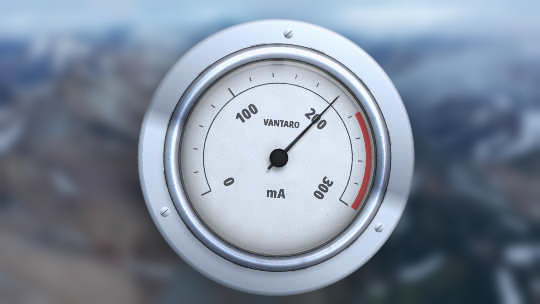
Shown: value=200 unit=mA
